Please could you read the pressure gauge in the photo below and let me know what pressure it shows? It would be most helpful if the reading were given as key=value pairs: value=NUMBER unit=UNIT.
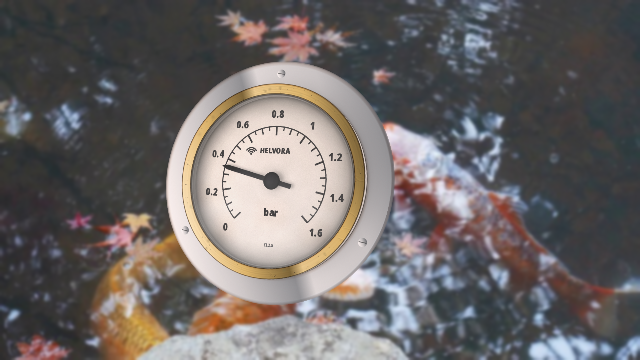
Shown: value=0.35 unit=bar
